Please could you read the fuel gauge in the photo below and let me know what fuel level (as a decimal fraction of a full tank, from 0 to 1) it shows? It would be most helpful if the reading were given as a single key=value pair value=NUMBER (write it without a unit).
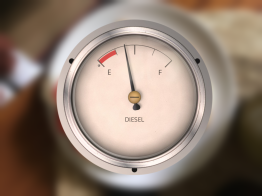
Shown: value=0.375
